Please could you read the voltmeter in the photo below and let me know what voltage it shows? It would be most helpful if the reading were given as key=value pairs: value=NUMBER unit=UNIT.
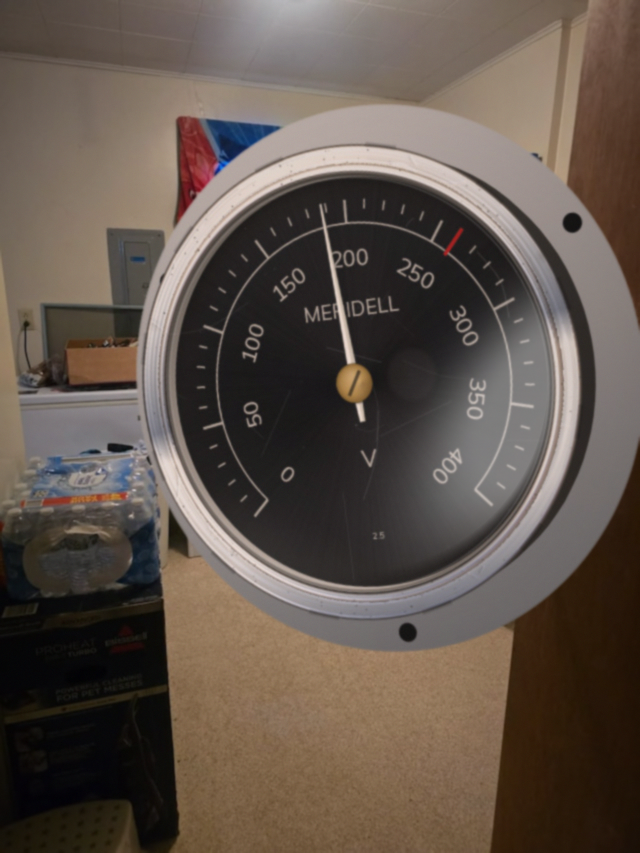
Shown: value=190 unit=V
